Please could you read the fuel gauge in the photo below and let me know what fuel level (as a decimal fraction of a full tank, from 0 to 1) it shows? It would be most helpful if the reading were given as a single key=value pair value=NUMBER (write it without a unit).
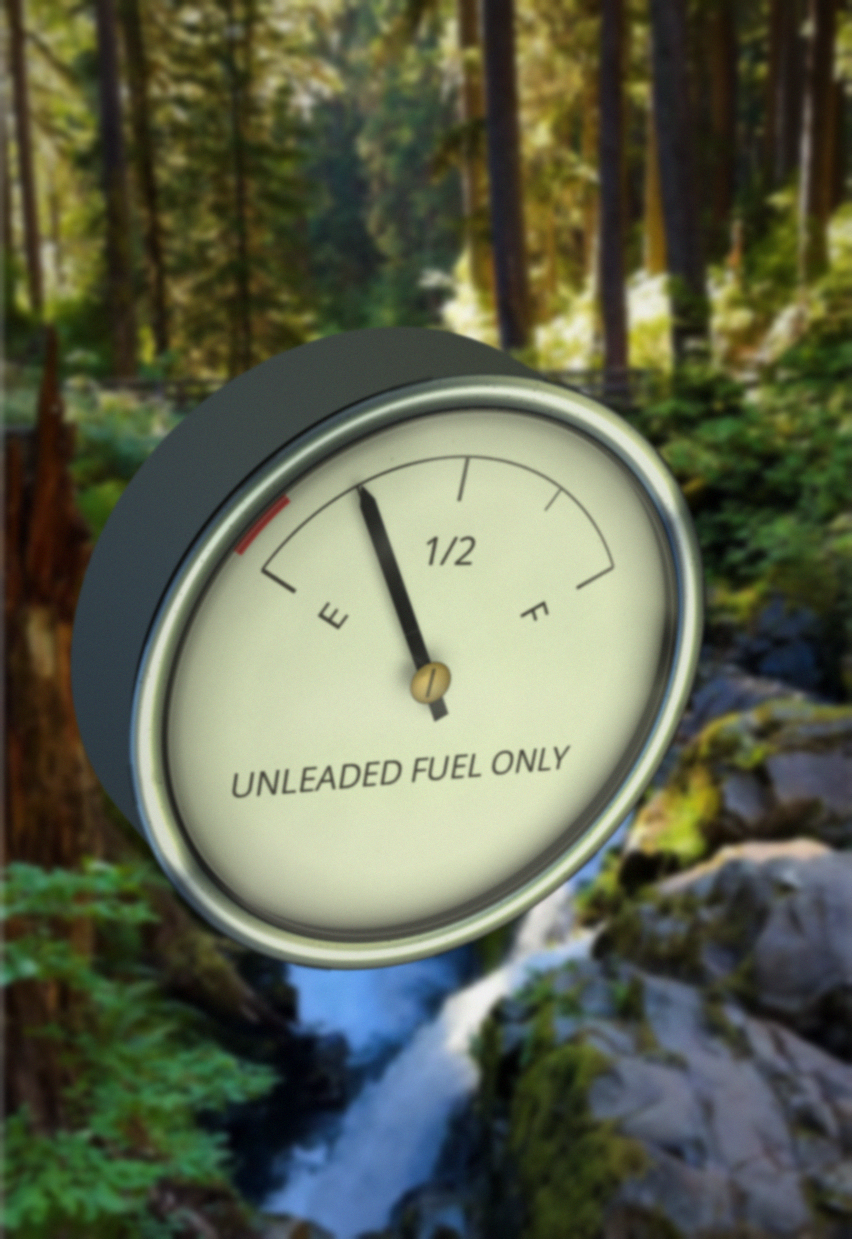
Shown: value=0.25
